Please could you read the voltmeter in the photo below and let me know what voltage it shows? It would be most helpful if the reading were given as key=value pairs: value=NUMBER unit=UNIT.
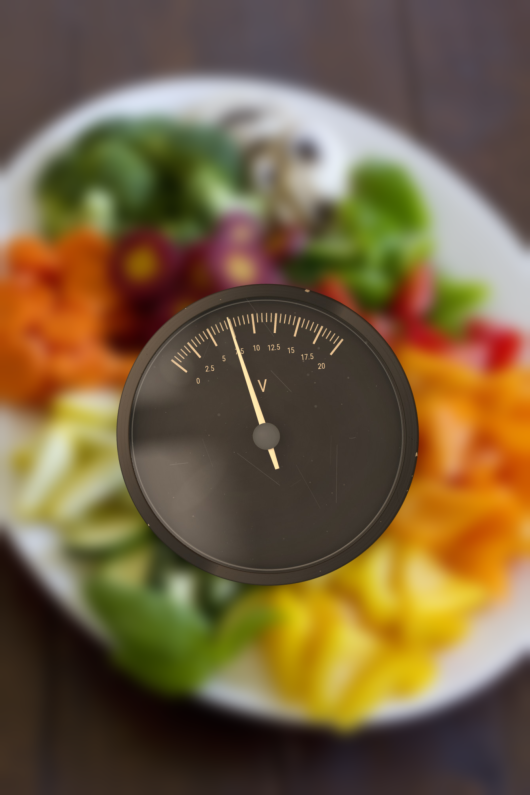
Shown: value=7.5 unit=V
